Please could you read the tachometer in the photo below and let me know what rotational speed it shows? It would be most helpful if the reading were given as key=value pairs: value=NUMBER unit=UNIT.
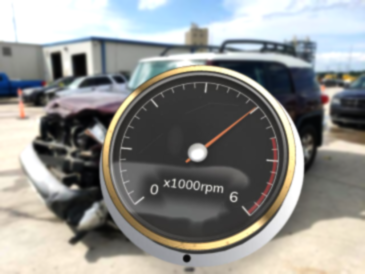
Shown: value=4000 unit=rpm
